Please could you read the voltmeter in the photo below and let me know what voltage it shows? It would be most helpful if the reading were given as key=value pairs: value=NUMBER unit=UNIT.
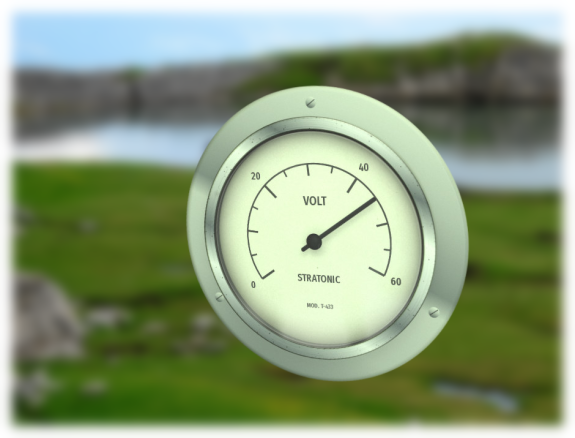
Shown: value=45 unit=V
